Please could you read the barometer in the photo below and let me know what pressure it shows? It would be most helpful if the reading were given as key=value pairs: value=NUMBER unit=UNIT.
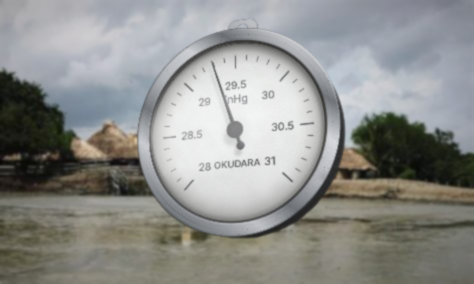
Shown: value=29.3 unit=inHg
